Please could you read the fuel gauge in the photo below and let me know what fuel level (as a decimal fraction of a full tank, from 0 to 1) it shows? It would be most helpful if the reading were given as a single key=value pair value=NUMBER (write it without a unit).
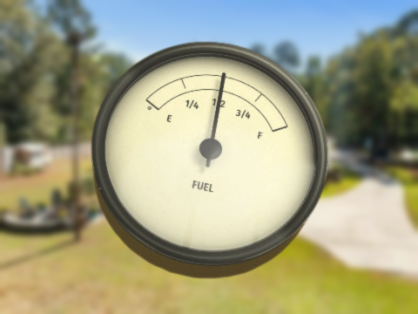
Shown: value=0.5
